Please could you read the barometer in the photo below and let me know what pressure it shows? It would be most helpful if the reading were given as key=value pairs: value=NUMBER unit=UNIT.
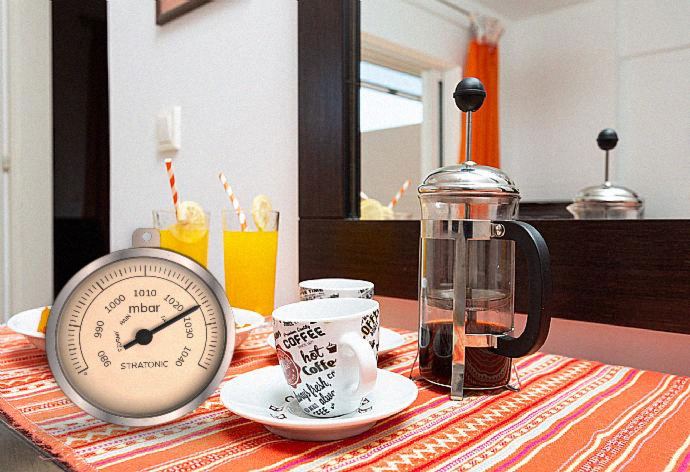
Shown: value=1025 unit=mbar
